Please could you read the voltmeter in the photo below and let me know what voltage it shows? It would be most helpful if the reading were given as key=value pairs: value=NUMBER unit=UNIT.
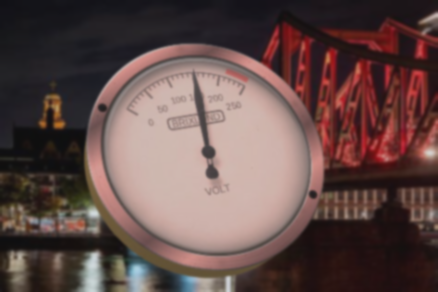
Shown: value=150 unit=V
